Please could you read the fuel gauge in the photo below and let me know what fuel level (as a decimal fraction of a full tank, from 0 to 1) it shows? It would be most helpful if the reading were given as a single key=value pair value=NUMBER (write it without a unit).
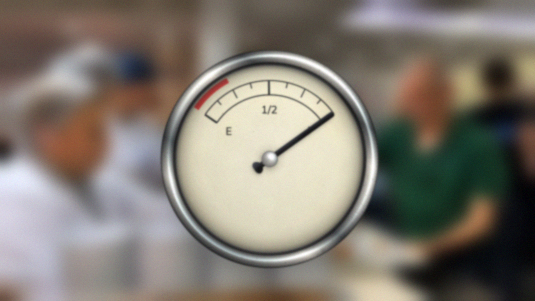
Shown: value=1
